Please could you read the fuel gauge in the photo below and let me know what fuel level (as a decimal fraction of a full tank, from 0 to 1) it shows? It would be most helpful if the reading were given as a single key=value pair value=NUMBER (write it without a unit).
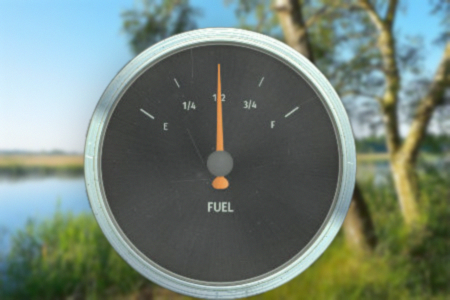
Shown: value=0.5
